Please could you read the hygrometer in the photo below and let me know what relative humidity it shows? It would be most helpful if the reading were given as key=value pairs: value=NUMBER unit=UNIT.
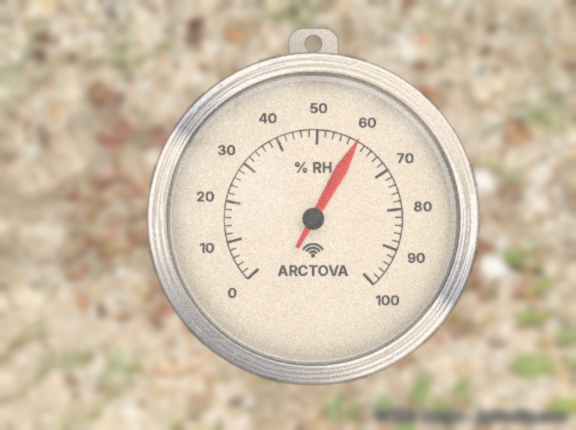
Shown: value=60 unit=%
